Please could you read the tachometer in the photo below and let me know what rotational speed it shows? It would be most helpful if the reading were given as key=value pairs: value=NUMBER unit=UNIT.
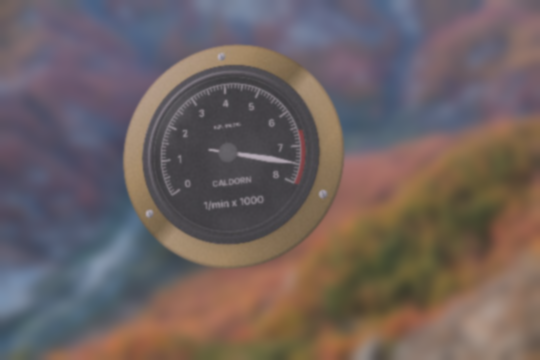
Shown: value=7500 unit=rpm
